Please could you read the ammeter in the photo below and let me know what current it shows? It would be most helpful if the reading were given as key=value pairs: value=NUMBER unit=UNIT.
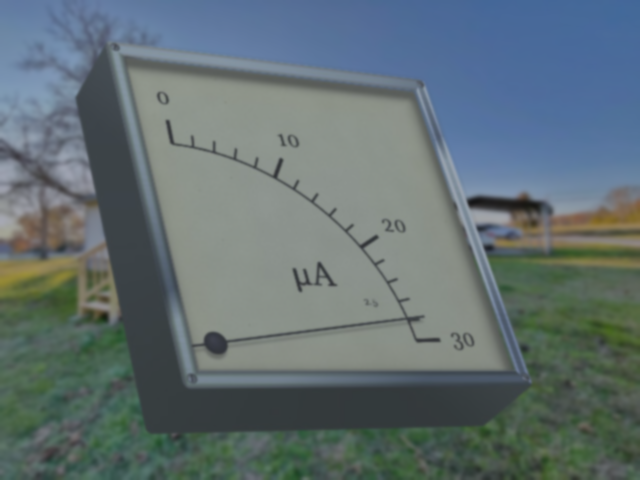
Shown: value=28 unit=µA
